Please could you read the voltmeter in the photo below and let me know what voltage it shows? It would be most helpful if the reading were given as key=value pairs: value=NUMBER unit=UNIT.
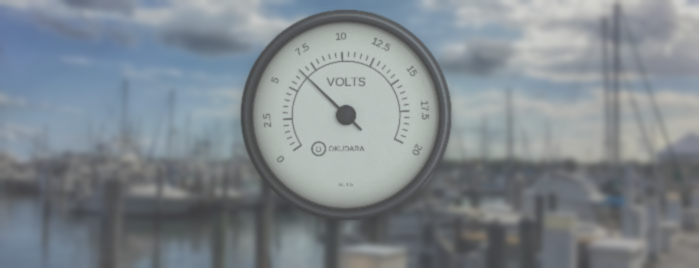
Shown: value=6.5 unit=V
